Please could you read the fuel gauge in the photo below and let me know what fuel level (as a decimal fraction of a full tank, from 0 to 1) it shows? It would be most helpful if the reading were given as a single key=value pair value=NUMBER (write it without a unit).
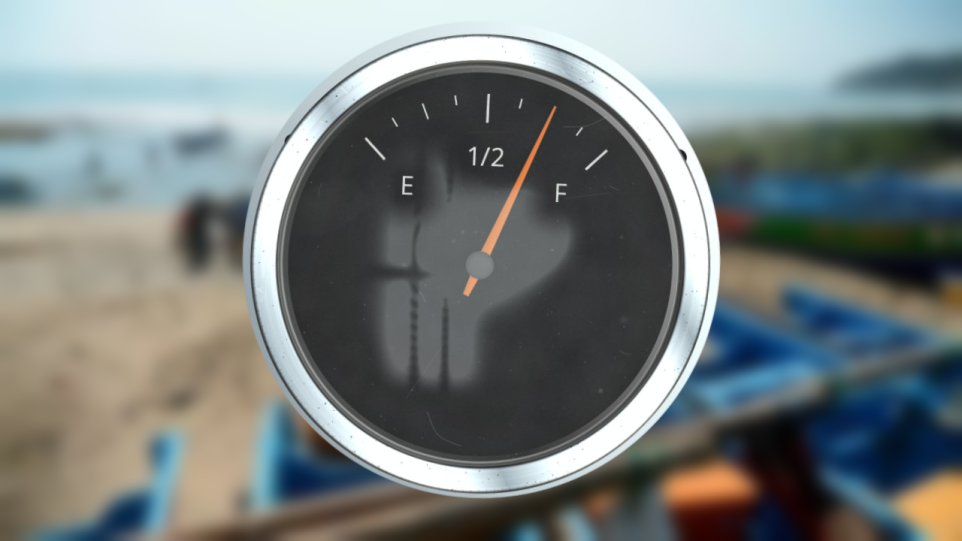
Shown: value=0.75
